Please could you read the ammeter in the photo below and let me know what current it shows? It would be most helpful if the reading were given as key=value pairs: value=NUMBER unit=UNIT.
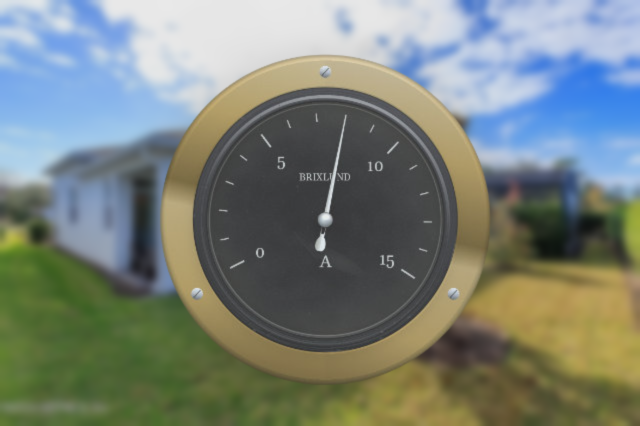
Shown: value=8 unit=A
